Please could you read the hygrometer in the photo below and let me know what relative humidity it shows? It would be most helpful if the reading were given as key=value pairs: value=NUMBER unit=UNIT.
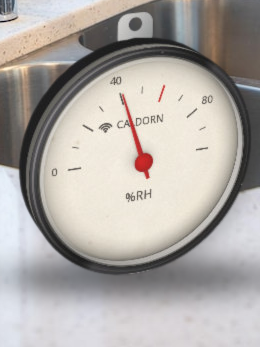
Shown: value=40 unit=%
